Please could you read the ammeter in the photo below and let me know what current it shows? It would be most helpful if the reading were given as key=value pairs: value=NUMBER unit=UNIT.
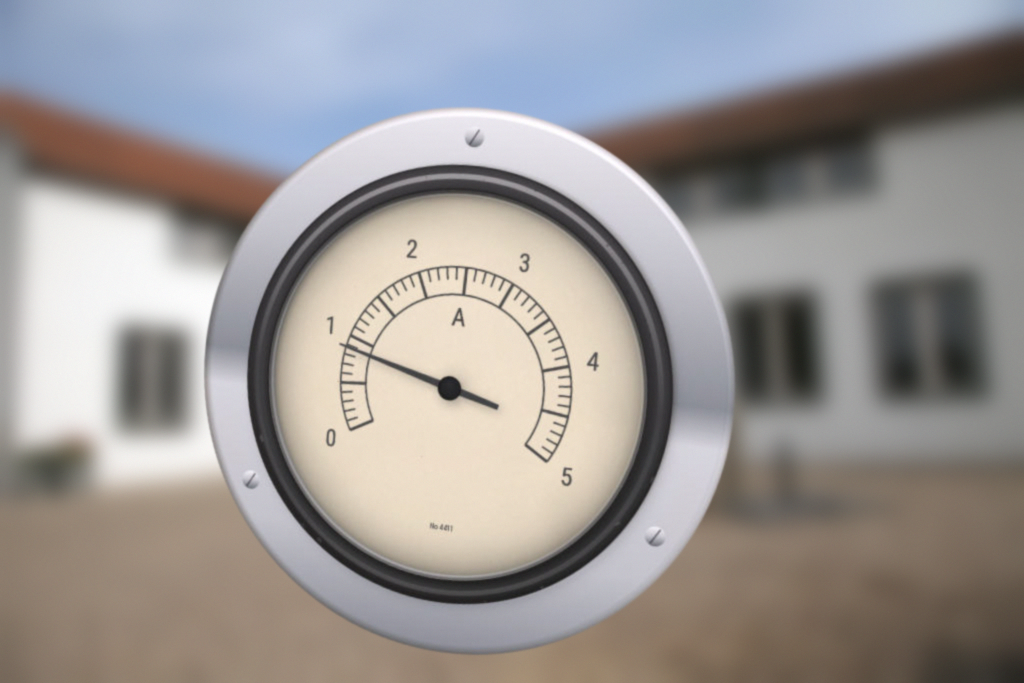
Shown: value=0.9 unit=A
